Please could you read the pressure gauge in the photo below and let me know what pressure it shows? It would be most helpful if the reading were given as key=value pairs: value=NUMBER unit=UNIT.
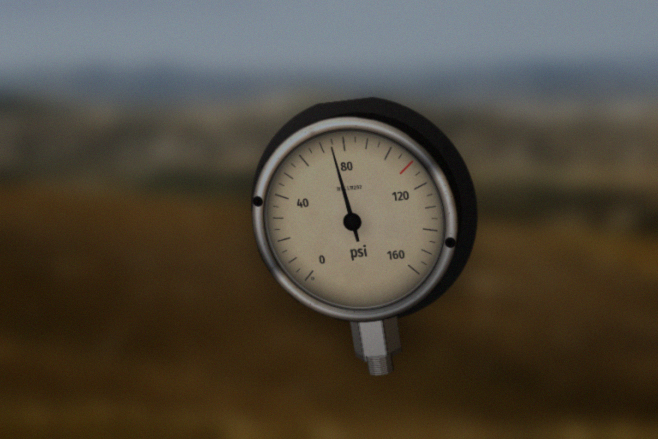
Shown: value=75 unit=psi
